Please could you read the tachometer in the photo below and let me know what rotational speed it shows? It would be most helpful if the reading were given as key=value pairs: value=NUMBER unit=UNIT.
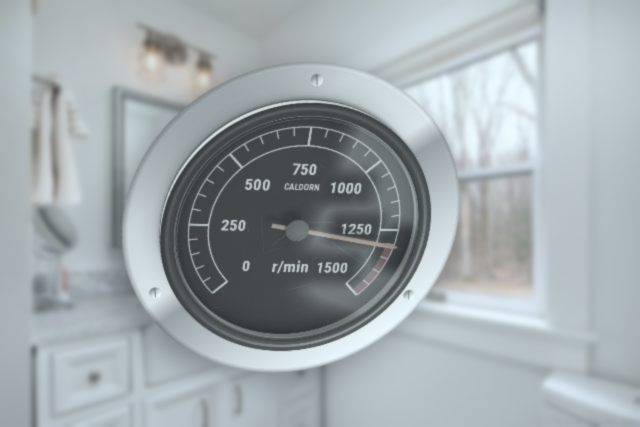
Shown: value=1300 unit=rpm
